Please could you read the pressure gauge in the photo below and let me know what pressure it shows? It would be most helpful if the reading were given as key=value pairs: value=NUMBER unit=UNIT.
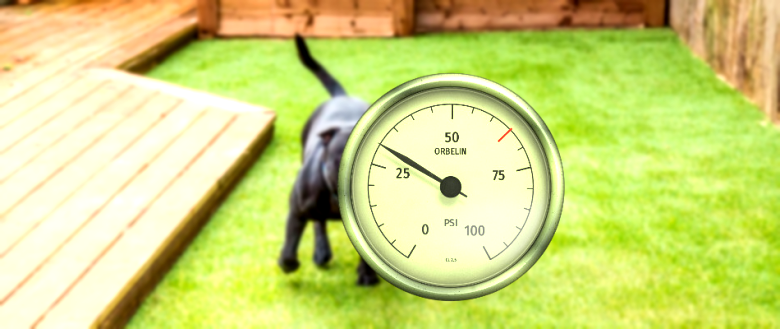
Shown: value=30 unit=psi
